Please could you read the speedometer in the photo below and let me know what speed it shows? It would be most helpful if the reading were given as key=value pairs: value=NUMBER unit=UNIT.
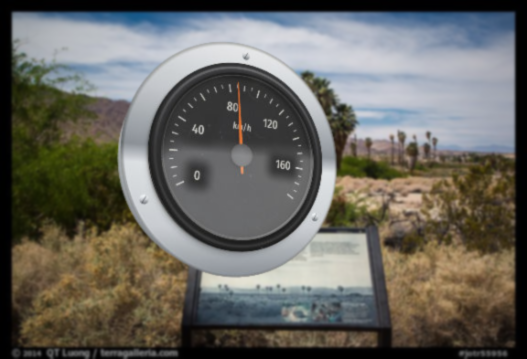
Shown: value=85 unit=km/h
